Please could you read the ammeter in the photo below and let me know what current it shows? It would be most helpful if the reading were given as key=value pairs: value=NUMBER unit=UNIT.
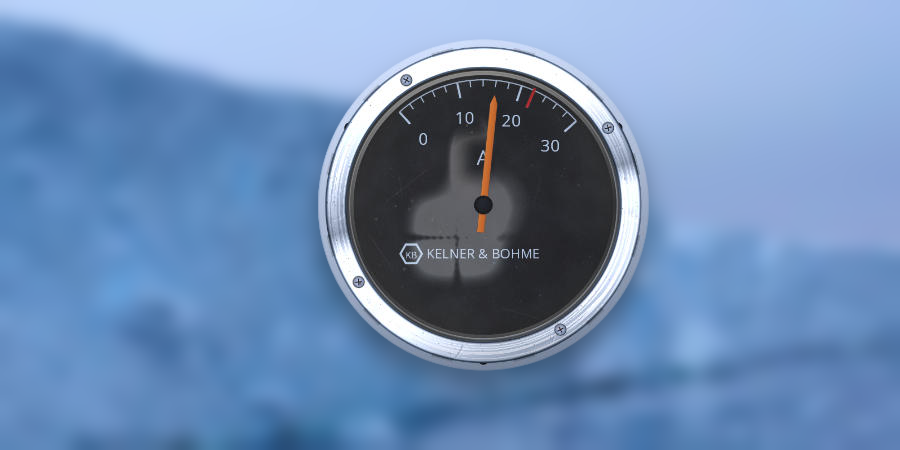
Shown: value=16 unit=A
